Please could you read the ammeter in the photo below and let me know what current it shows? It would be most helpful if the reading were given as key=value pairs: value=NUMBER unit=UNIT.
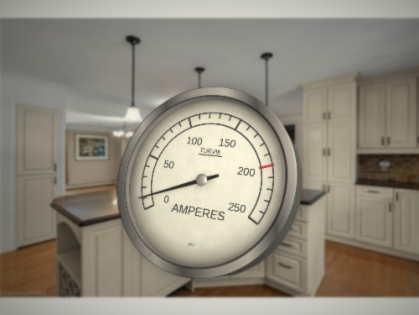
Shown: value=10 unit=A
